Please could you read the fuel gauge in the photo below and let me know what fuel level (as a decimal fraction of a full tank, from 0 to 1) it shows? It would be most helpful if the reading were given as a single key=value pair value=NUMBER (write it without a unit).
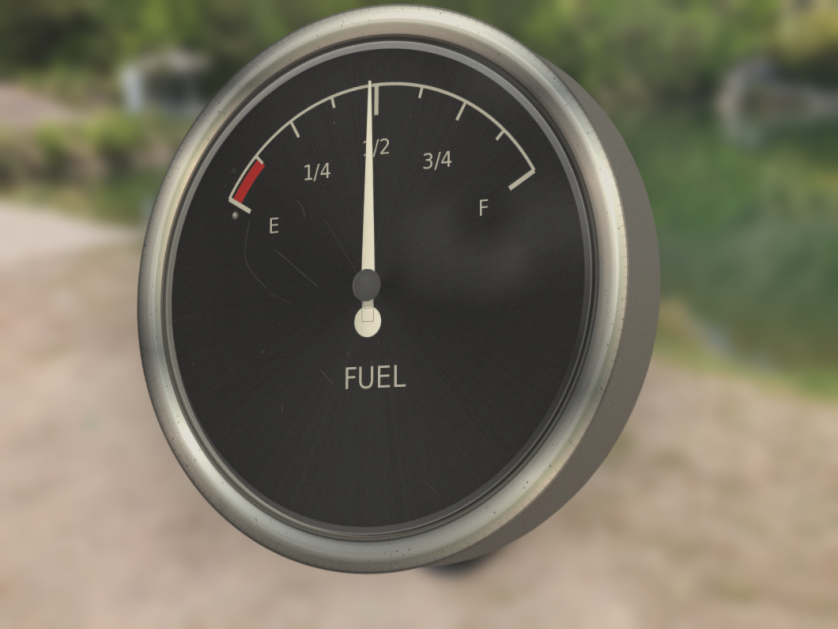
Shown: value=0.5
